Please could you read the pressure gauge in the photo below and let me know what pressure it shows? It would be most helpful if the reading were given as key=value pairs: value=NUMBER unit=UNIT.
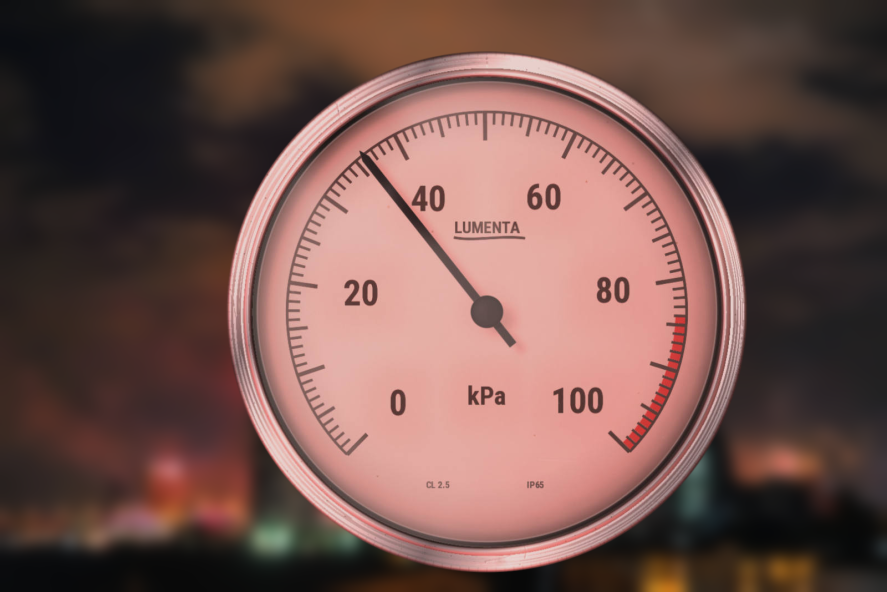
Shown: value=36 unit=kPa
